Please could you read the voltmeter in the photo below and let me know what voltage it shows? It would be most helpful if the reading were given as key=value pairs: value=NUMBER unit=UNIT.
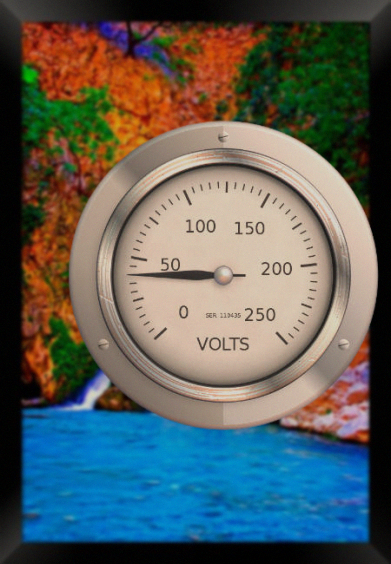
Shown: value=40 unit=V
